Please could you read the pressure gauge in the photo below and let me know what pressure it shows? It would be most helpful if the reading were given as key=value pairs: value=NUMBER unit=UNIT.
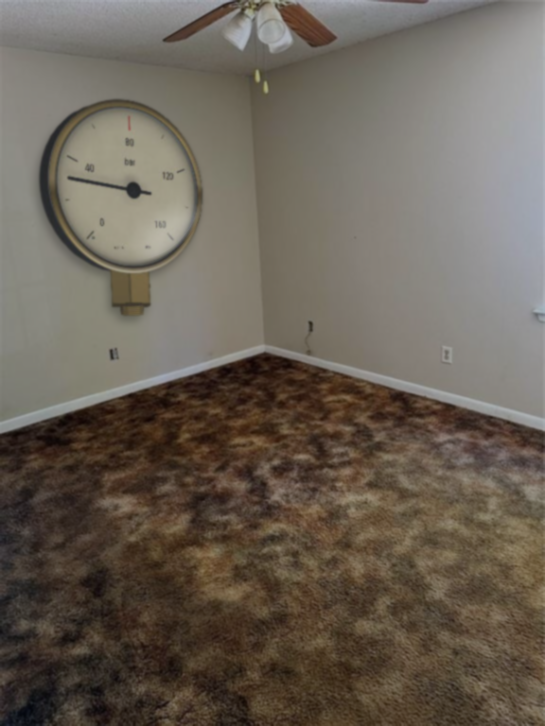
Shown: value=30 unit=bar
